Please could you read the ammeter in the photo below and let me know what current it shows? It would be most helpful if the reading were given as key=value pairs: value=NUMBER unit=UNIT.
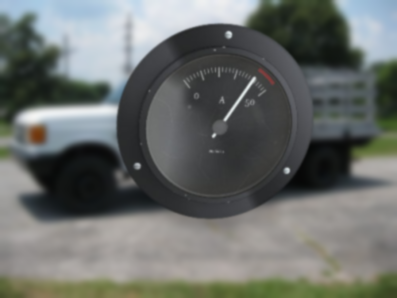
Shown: value=40 unit=A
